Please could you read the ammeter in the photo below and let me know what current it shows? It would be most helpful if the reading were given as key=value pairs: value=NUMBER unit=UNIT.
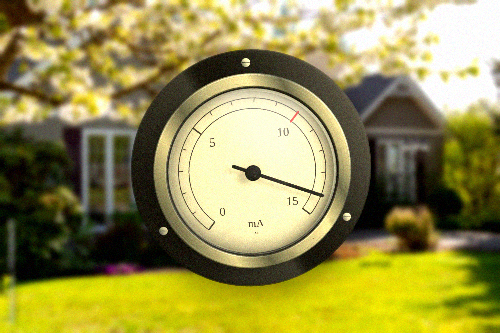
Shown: value=14 unit=mA
